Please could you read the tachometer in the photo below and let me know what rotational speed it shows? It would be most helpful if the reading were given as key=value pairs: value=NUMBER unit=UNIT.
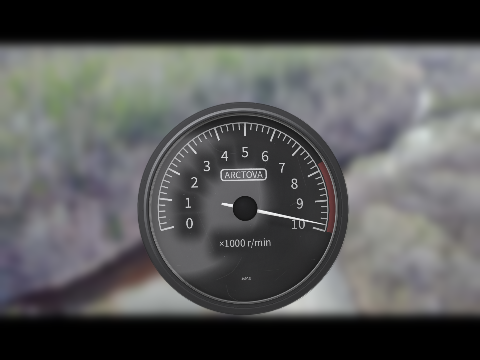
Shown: value=9800 unit=rpm
